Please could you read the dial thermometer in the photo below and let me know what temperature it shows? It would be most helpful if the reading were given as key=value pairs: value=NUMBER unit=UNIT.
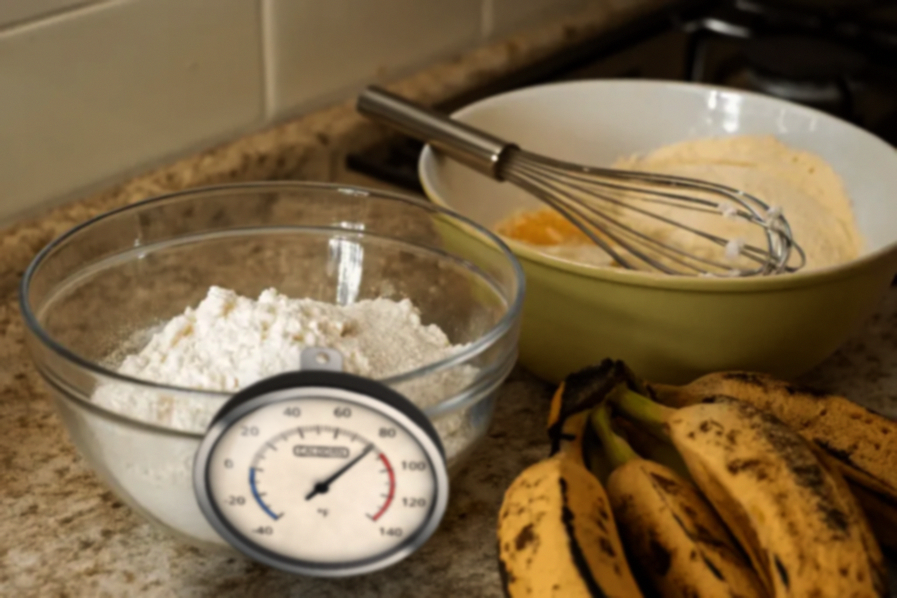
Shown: value=80 unit=°F
